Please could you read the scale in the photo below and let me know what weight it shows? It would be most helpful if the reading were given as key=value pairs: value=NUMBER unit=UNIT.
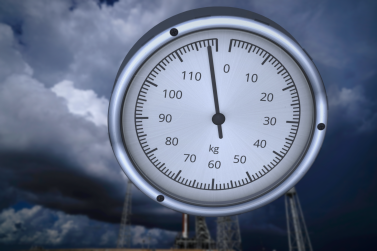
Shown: value=118 unit=kg
